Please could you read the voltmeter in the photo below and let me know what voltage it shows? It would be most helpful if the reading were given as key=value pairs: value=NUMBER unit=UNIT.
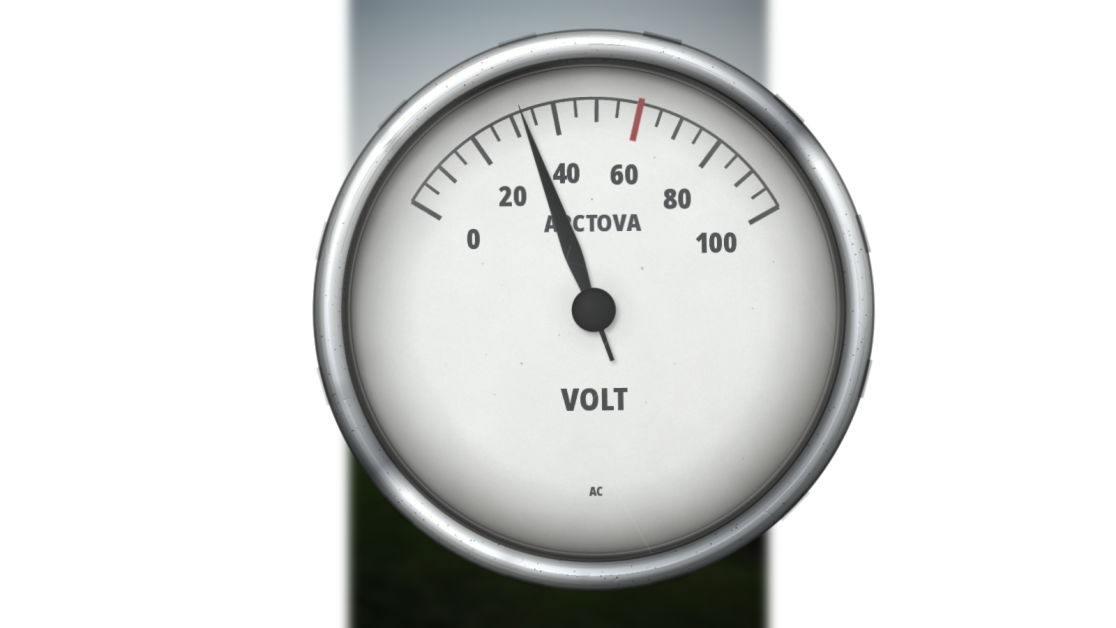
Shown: value=32.5 unit=V
